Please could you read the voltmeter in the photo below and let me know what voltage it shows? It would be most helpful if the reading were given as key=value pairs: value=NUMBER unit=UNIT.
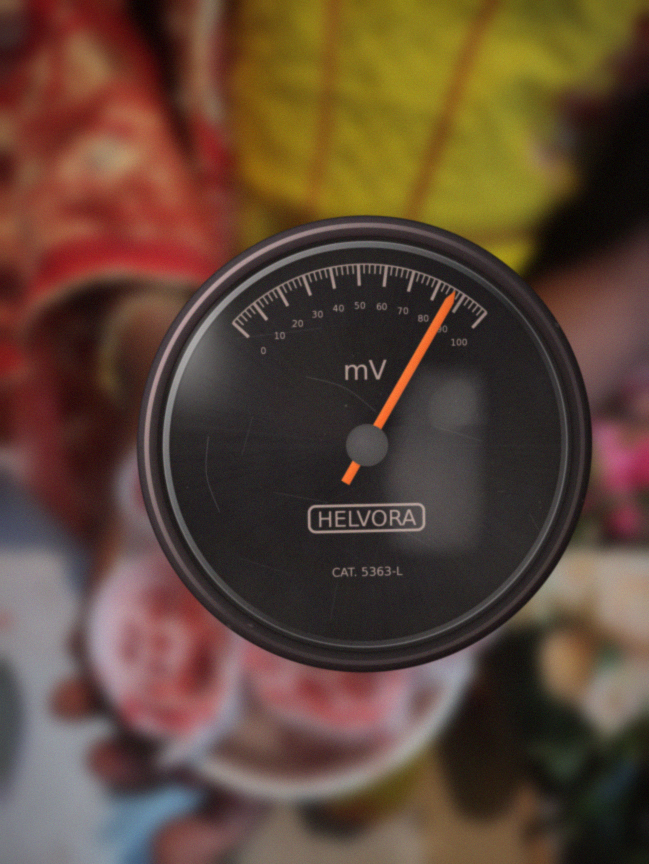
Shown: value=86 unit=mV
